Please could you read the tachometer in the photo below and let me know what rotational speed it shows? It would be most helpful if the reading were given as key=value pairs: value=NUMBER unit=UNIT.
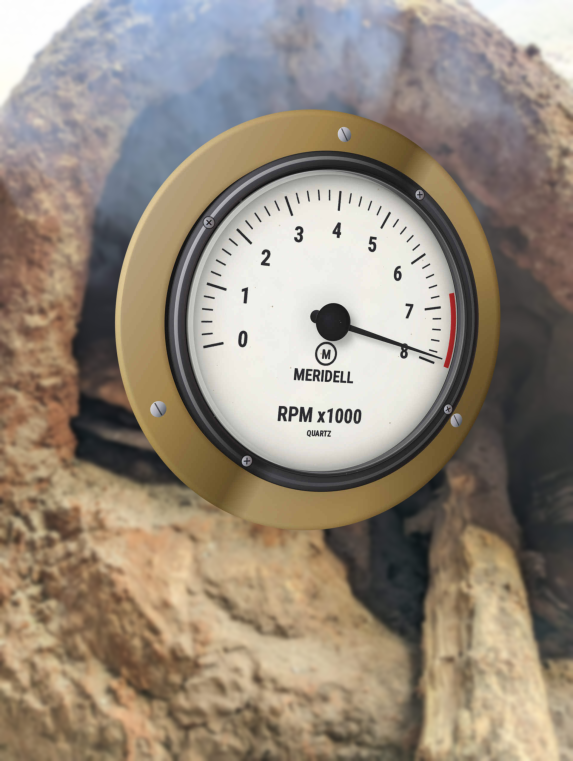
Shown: value=7900 unit=rpm
